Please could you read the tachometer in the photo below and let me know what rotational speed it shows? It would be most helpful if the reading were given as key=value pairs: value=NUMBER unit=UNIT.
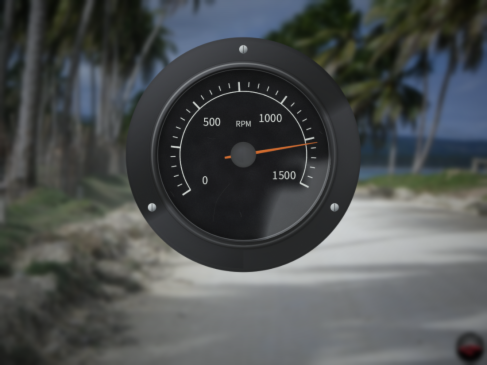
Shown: value=1275 unit=rpm
